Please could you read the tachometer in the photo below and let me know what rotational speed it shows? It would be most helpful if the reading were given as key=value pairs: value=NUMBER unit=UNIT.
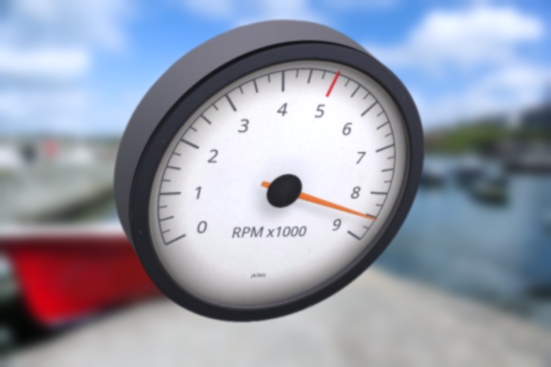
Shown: value=8500 unit=rpm
